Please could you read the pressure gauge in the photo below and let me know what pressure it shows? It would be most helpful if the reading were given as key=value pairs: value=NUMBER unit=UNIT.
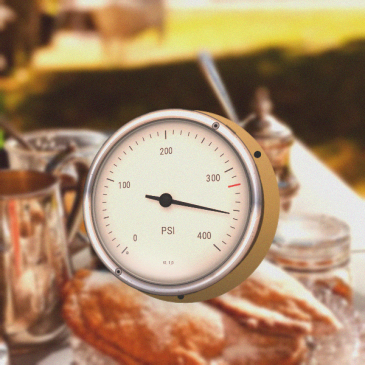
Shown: value=355 unit=psi
